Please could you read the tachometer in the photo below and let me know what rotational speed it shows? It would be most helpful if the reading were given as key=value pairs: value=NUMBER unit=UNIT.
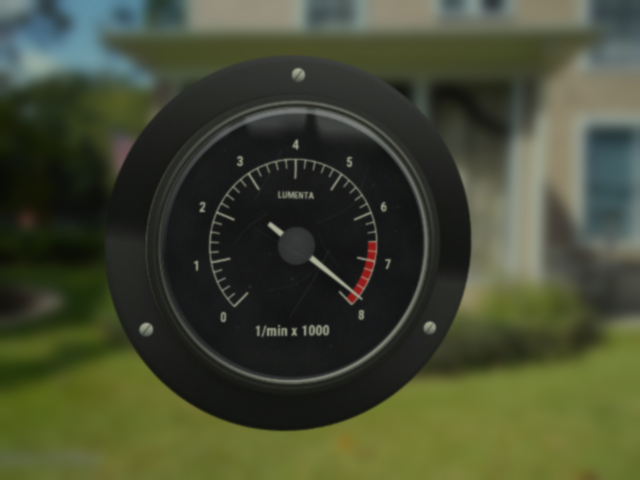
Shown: value=7800 unit=rpm
